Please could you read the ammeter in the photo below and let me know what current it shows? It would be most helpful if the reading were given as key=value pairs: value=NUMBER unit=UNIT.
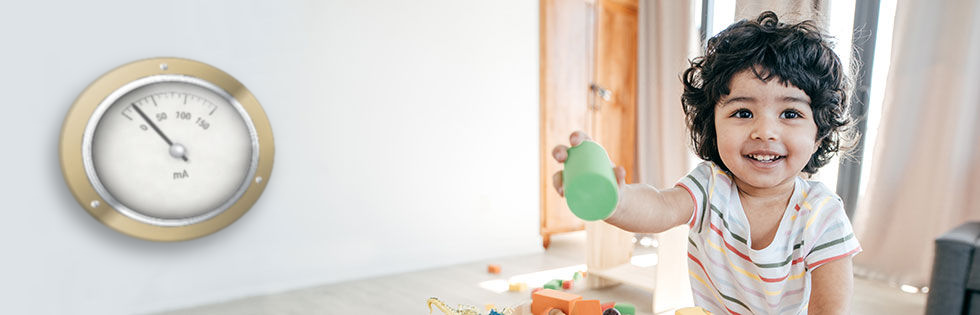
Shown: value=20 unit=mA
